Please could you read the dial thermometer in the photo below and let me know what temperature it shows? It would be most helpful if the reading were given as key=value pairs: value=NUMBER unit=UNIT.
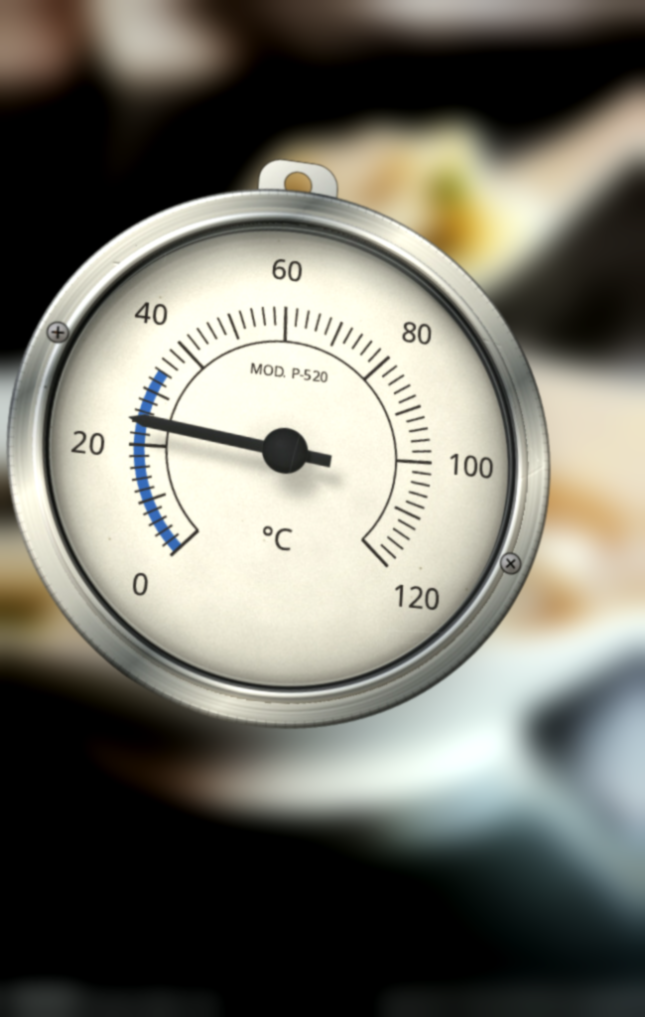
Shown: value=24 unit=°C
